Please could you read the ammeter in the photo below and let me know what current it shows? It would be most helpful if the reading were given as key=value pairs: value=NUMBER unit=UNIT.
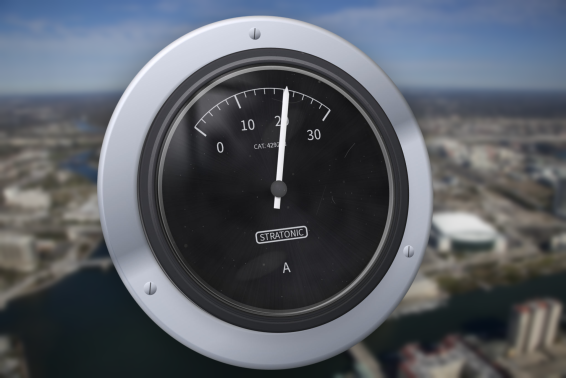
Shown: value=20 unit=A
